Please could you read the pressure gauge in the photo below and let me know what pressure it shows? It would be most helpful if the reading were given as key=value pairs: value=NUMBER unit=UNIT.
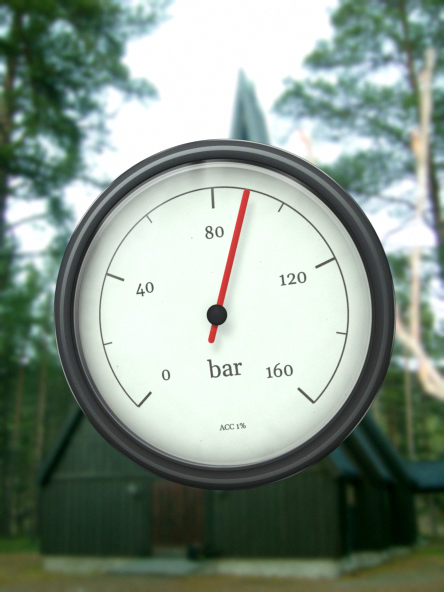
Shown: value=90 unit=bar
